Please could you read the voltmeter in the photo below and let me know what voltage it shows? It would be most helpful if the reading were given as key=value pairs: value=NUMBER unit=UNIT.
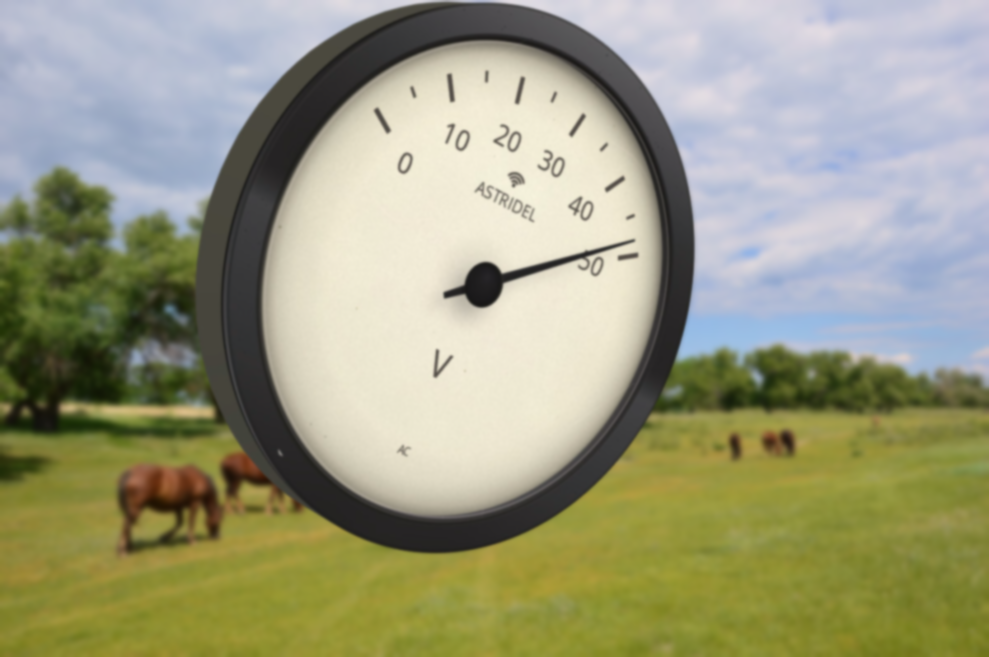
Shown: value=47.5 unit=V
